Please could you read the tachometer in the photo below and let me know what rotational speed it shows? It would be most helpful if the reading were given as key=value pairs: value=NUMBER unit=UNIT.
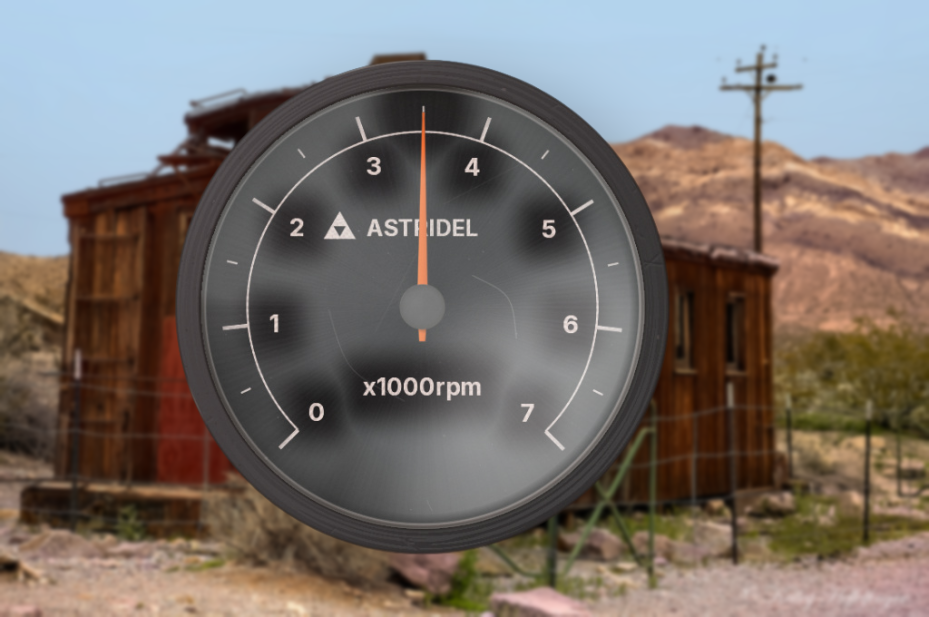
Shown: value=3500 unit=rpm
